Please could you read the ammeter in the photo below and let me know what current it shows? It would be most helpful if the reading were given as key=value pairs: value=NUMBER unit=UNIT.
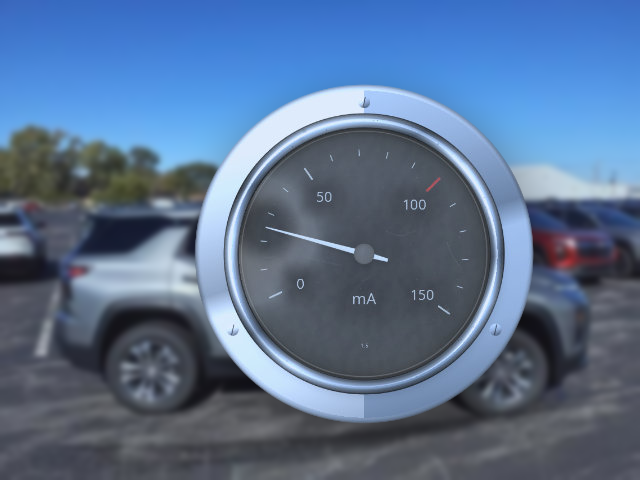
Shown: value=25 unit=mA
